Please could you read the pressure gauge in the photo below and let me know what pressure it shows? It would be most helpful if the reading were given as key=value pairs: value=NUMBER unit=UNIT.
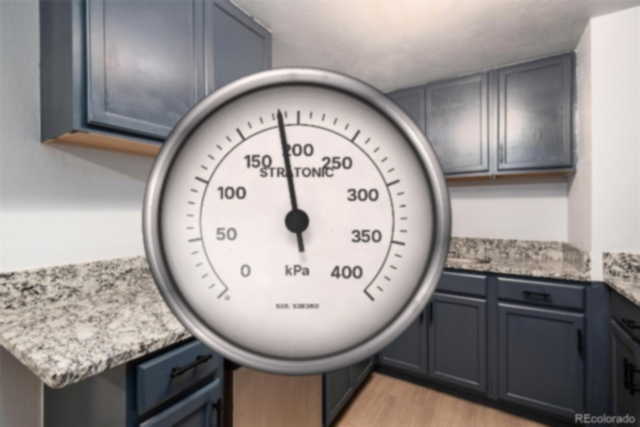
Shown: value=185 unit=kPa
